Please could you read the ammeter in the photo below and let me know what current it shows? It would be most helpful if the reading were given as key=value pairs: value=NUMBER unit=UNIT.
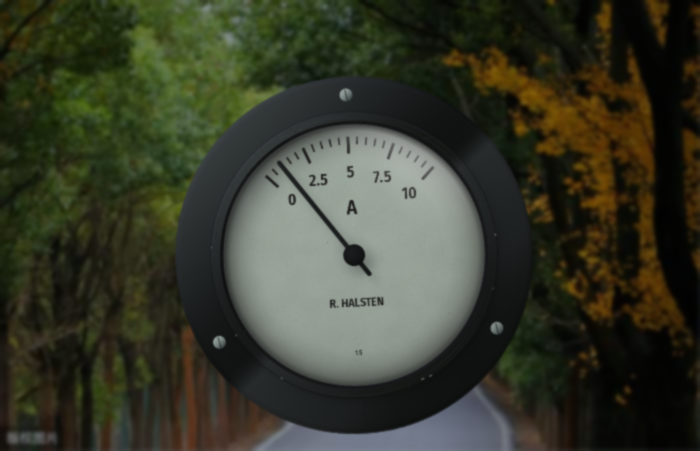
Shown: value=1 unit=A
